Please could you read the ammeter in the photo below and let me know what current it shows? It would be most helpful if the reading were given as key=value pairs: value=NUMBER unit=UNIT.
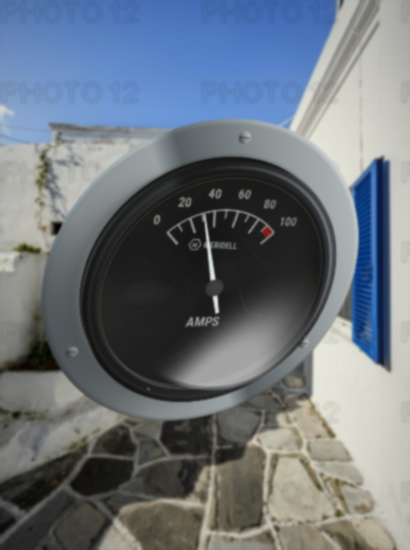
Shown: value=30 unit=A
